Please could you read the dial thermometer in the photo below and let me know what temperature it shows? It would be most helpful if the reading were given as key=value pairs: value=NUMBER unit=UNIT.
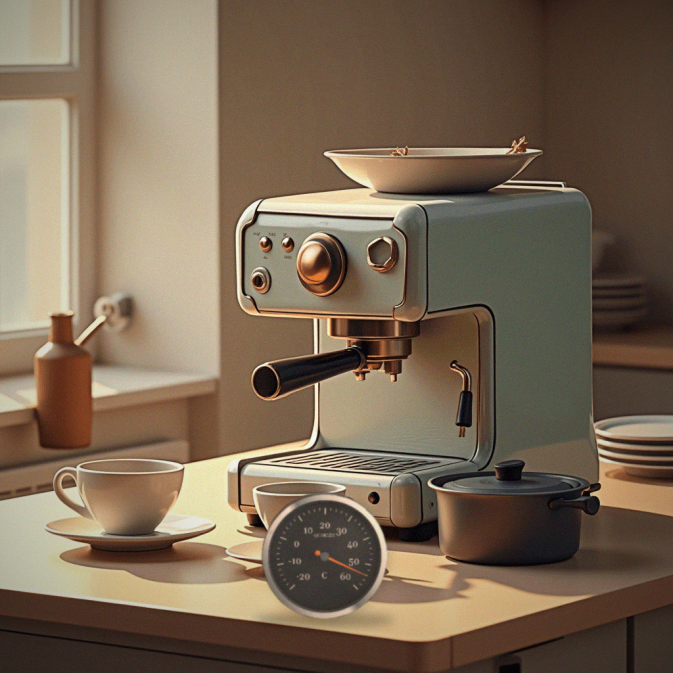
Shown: value=54 unit=°C
